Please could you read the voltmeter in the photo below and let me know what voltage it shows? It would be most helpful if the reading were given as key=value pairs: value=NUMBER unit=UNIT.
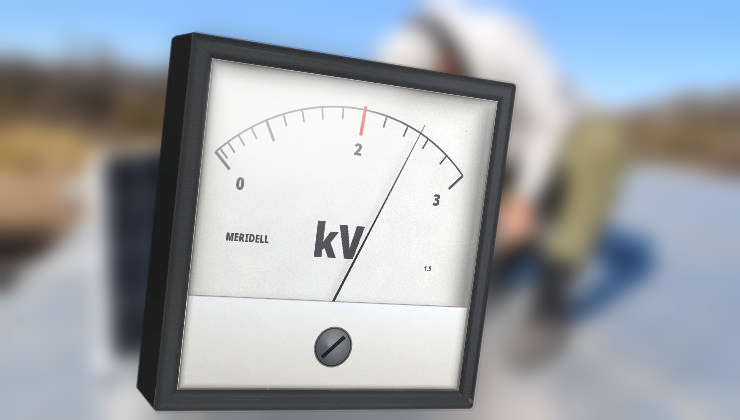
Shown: value=2.5 unit=kV
